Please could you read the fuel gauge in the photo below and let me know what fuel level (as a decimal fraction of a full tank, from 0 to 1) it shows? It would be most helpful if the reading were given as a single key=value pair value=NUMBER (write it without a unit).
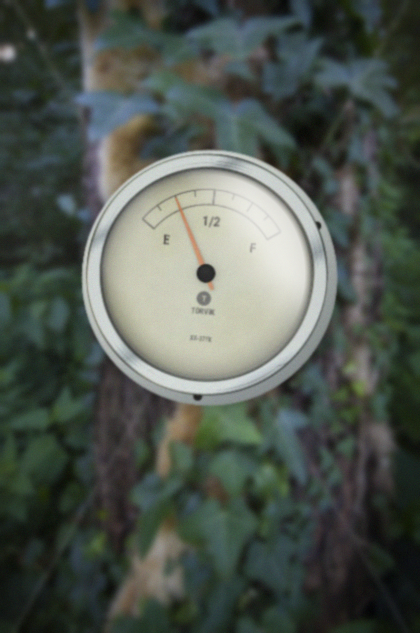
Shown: value=0.25
